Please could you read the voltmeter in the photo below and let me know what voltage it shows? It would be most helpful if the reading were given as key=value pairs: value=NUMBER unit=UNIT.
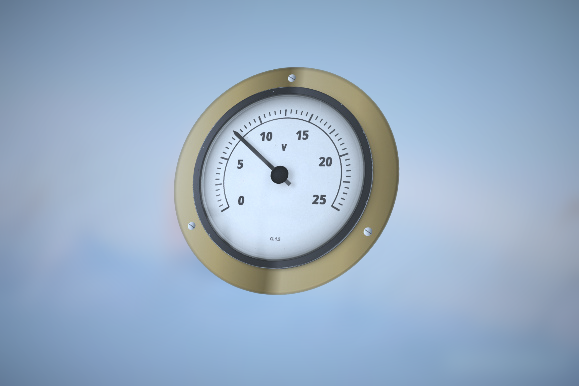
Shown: value=7.5 unit=V
